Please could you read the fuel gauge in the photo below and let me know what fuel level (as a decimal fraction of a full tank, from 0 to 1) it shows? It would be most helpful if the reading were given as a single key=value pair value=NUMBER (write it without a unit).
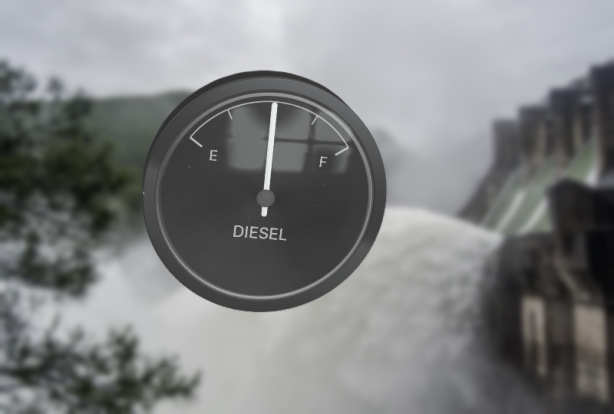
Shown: value=0.5
